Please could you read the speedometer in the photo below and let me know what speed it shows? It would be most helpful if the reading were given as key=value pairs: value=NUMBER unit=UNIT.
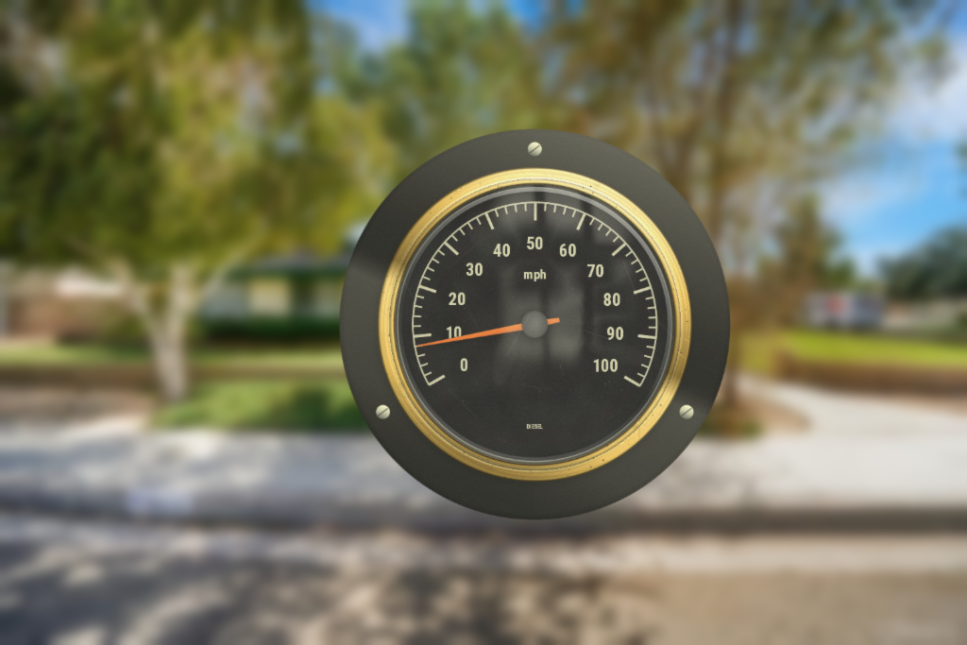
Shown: value=8 unit=mph
